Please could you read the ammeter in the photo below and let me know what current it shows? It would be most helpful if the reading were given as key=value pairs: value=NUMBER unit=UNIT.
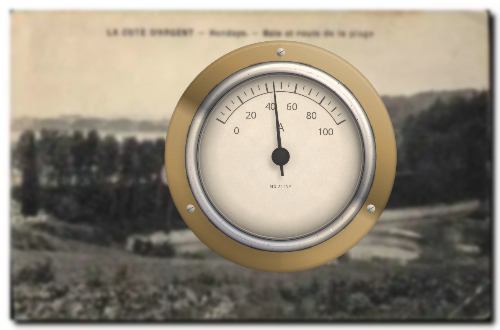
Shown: value=45 unit=A
